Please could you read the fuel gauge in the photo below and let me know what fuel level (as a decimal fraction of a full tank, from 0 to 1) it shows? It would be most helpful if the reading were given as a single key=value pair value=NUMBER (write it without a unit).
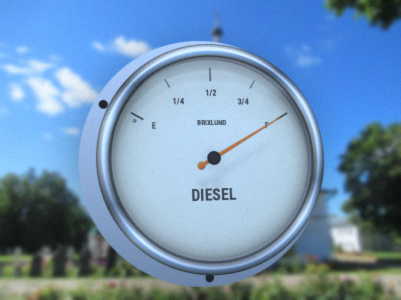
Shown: value=1
